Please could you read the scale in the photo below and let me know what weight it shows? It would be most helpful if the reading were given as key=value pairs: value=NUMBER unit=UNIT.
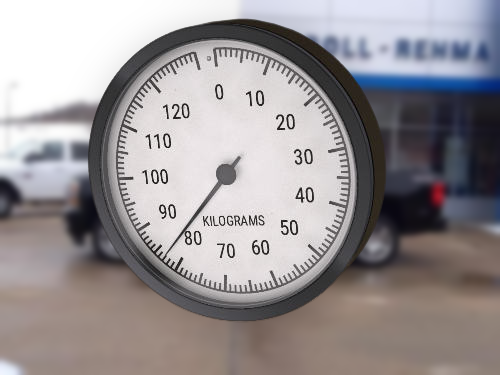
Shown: value=83 unit=kg
